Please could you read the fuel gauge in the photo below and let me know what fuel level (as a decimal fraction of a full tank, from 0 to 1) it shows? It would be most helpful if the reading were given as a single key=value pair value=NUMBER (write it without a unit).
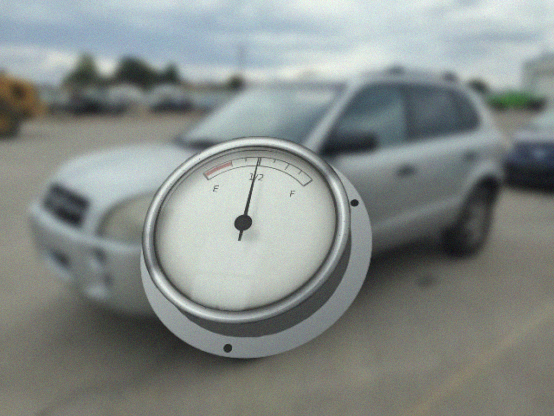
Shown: value=0.5
